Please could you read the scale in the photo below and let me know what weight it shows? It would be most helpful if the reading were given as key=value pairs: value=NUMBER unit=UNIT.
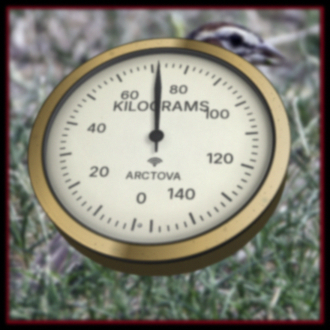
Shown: value=72 unit=kg
